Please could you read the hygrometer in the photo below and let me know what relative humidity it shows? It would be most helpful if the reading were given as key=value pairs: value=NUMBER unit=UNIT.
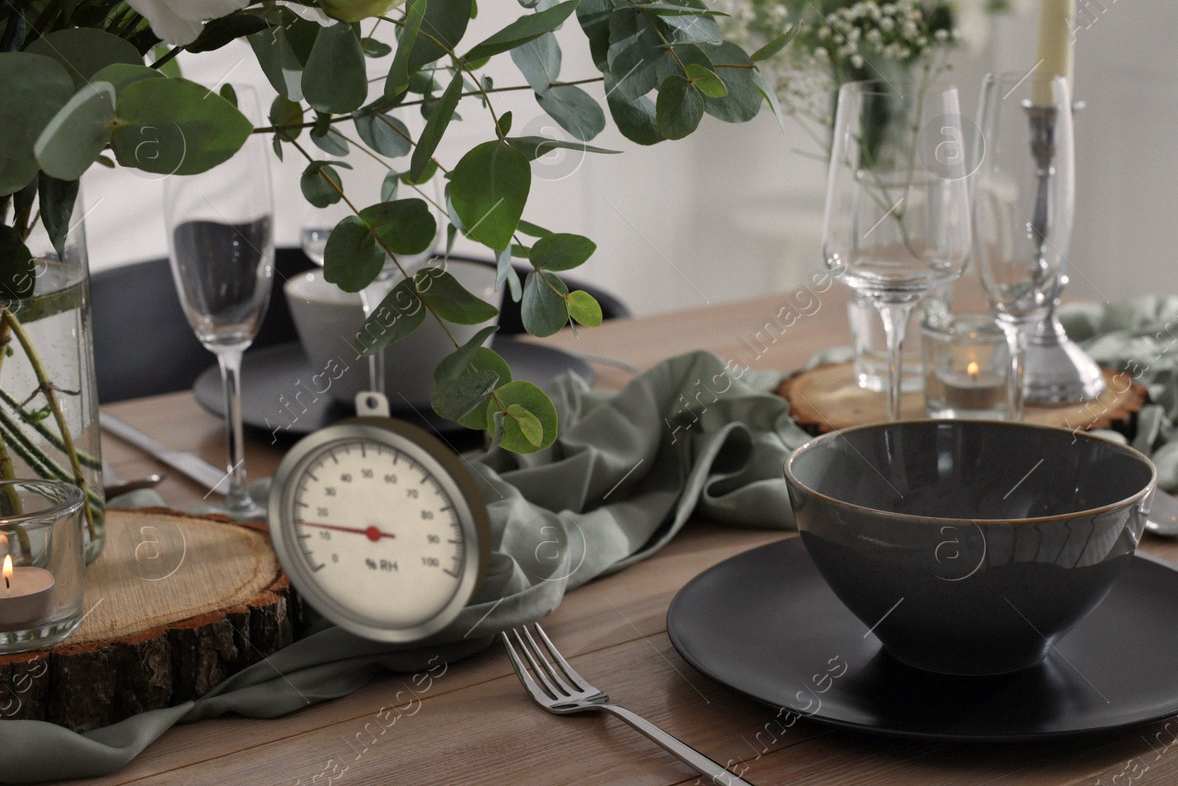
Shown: value=15 unit=%
